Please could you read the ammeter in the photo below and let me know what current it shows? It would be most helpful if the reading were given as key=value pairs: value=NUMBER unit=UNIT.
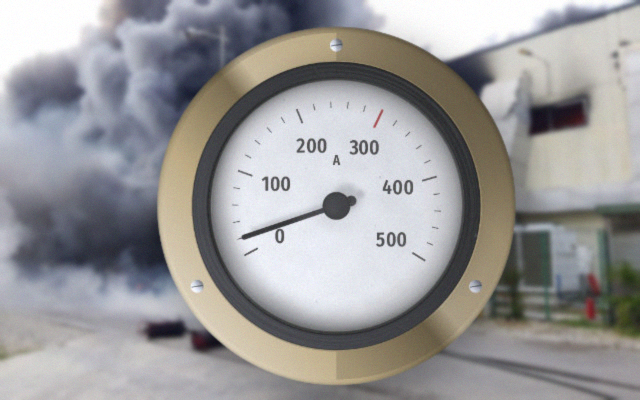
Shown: value=20 unit=A
